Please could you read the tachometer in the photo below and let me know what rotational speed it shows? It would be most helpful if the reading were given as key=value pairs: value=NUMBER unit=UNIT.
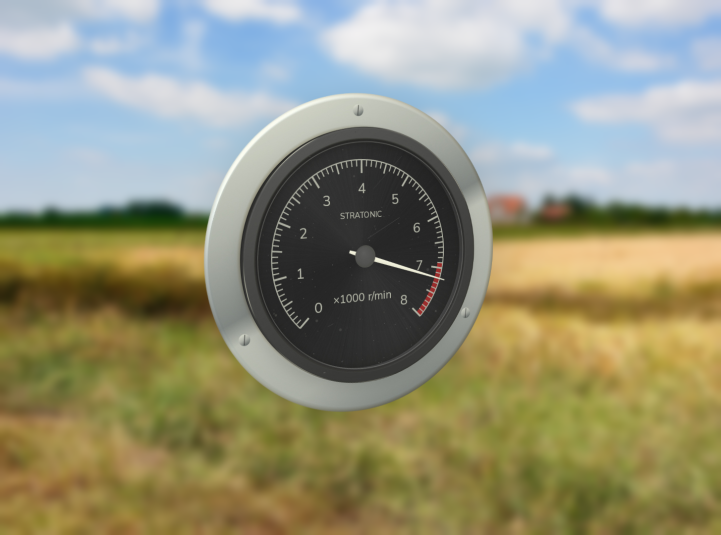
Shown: value=7200 unit=rpm
